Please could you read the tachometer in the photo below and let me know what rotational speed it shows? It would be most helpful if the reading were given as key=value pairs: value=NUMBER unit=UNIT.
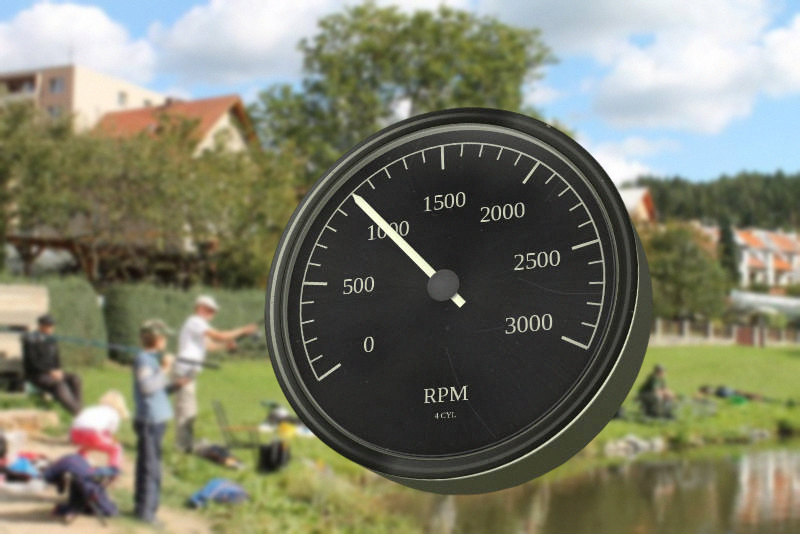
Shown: value=1000 unit=rpm
